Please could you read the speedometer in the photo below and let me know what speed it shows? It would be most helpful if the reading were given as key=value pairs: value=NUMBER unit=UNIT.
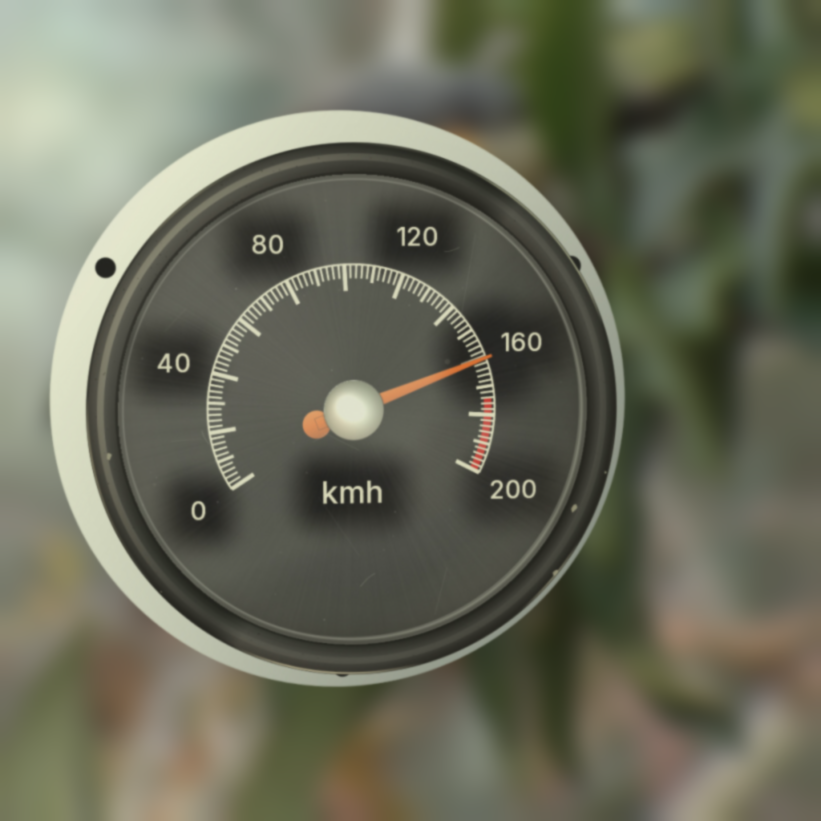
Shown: value=160 unit=km/h
